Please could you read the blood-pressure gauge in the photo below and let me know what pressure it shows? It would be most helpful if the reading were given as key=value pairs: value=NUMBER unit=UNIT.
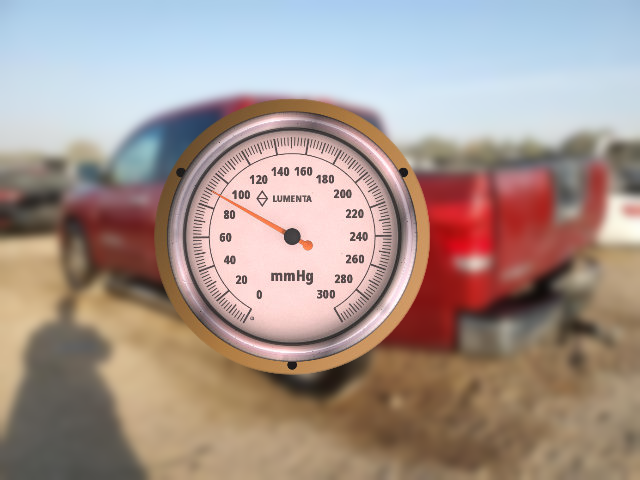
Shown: value=90 unit=mmHg
